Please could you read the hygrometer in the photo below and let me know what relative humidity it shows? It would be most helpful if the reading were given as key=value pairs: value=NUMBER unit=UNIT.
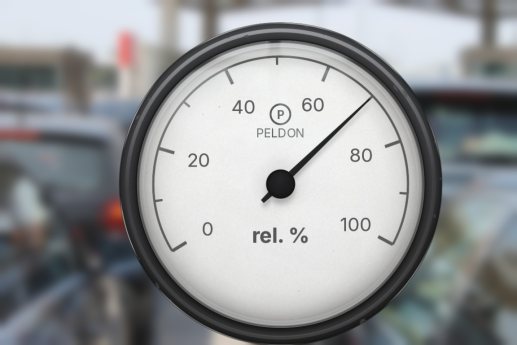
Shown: value=70 unit=%
